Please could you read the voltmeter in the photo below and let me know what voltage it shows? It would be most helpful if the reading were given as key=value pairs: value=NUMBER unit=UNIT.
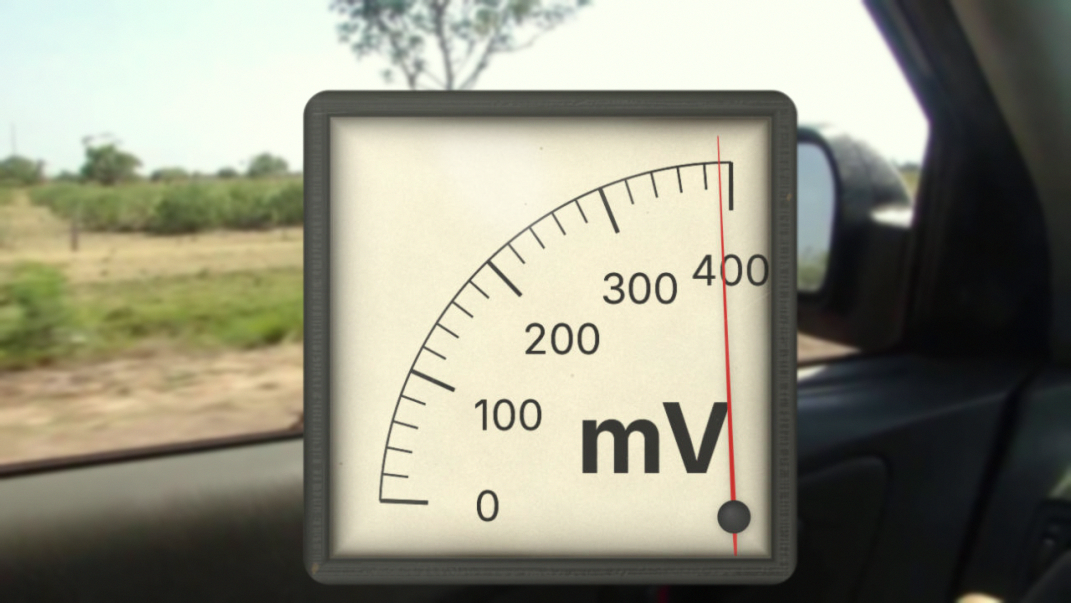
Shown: value=390 unit=mV
